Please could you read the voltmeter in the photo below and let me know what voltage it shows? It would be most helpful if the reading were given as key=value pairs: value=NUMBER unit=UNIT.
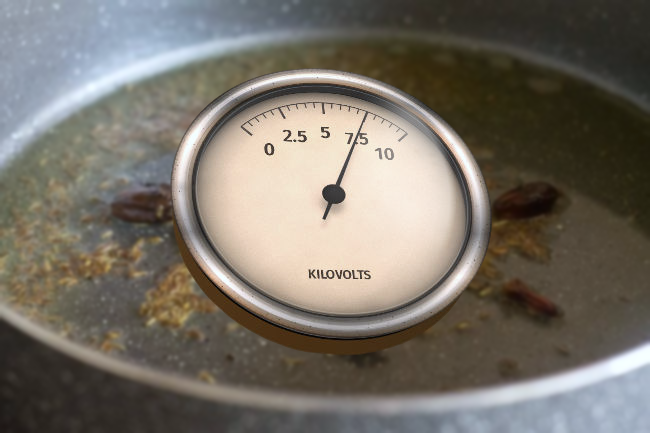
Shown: value=7.5 unit=kV
